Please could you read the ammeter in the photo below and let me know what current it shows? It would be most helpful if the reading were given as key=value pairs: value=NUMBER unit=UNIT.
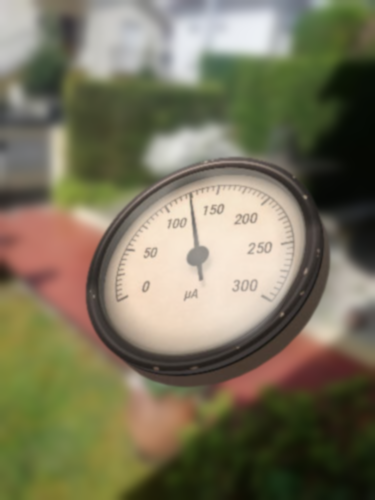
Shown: value=125 unit=µA
